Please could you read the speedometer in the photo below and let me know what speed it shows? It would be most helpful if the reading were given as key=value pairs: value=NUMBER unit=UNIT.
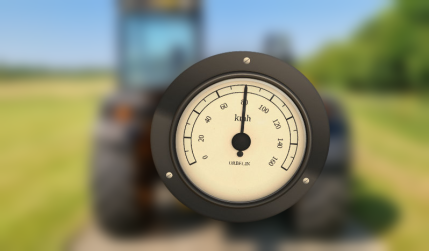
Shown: value=80 unit=km/h
